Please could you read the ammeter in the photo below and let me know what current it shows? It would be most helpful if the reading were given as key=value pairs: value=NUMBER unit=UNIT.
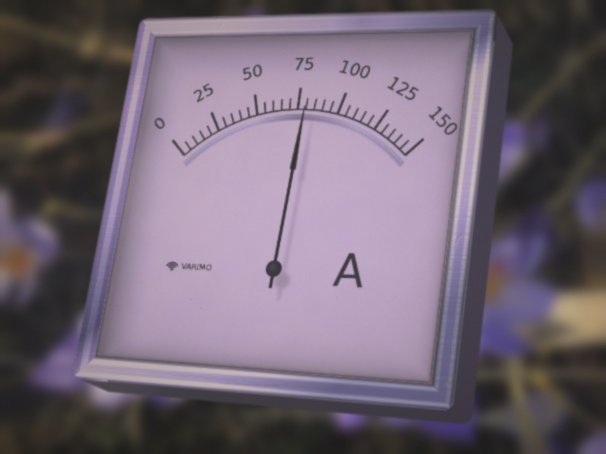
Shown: value=80 unit=A
